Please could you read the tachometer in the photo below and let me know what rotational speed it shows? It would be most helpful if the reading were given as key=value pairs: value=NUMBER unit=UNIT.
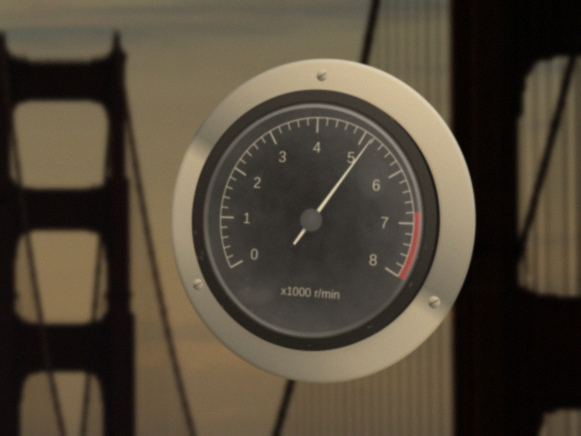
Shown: value=5200 unit=rpm
